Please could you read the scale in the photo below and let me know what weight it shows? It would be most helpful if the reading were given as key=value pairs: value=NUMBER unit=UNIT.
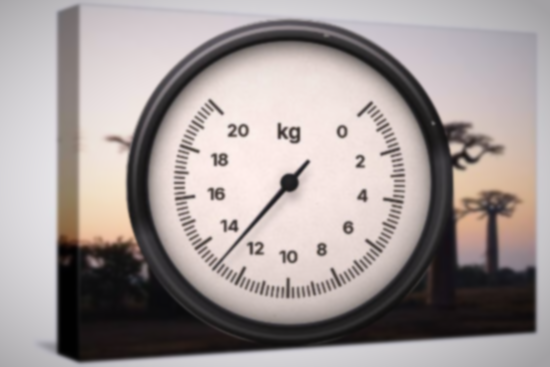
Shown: value=13 unit=kg
